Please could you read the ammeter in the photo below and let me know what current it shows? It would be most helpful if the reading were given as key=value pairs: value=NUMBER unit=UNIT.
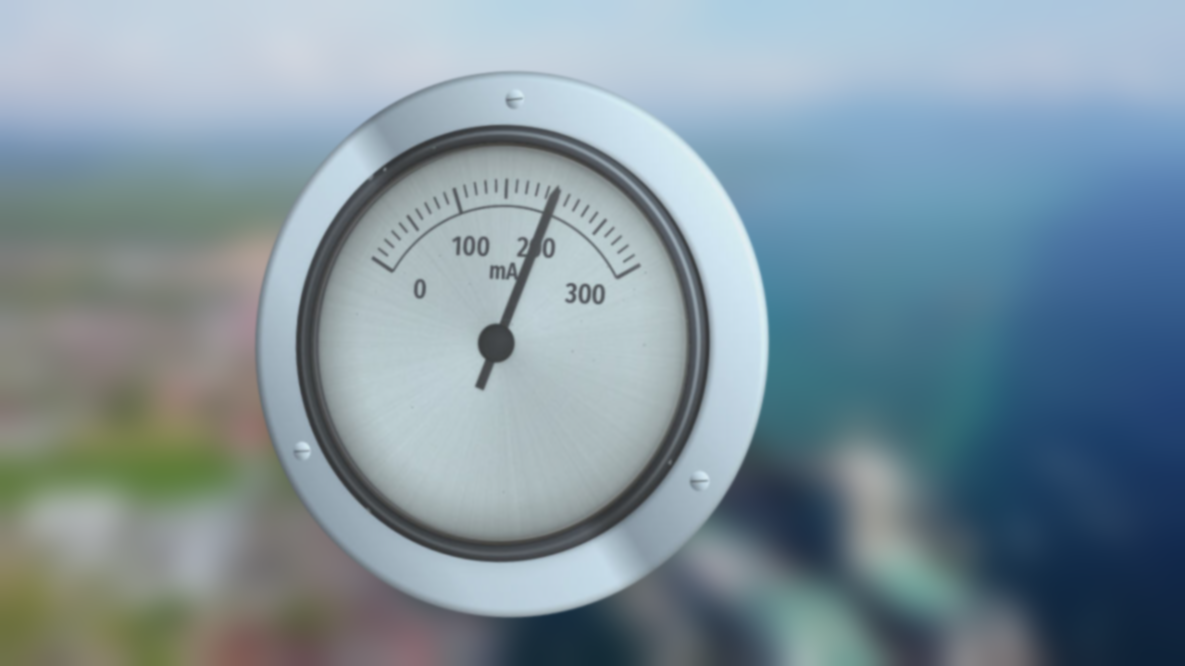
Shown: value=200 unit=mA
